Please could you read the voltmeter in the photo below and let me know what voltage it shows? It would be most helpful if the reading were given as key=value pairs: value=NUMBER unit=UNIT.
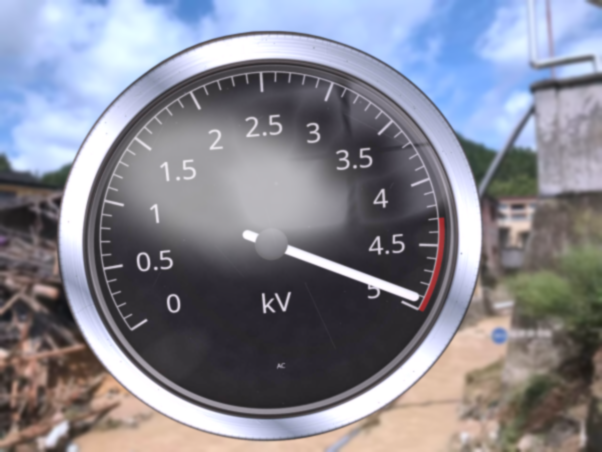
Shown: value=4.9 unit=kV
